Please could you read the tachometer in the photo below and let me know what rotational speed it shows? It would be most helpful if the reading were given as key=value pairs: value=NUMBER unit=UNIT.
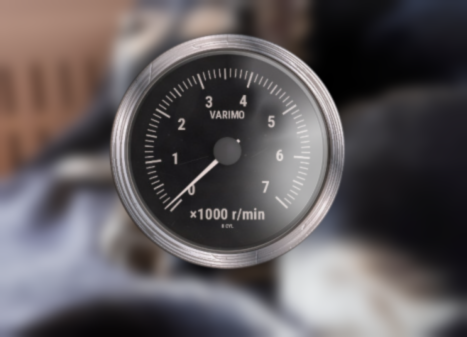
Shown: value=100 unit=rpm
